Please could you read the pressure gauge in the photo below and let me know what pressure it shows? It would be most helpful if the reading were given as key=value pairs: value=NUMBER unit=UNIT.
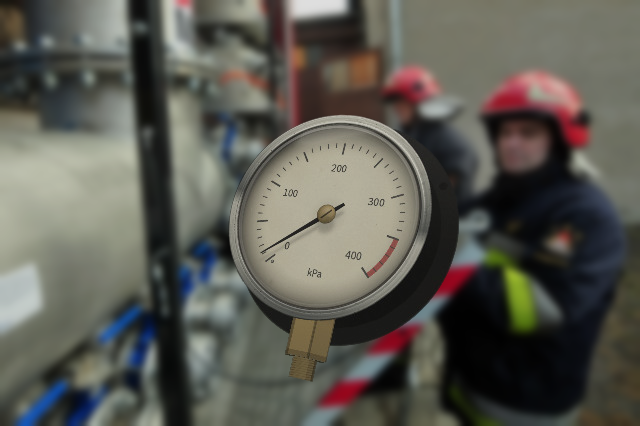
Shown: value=10 unit=kPa
